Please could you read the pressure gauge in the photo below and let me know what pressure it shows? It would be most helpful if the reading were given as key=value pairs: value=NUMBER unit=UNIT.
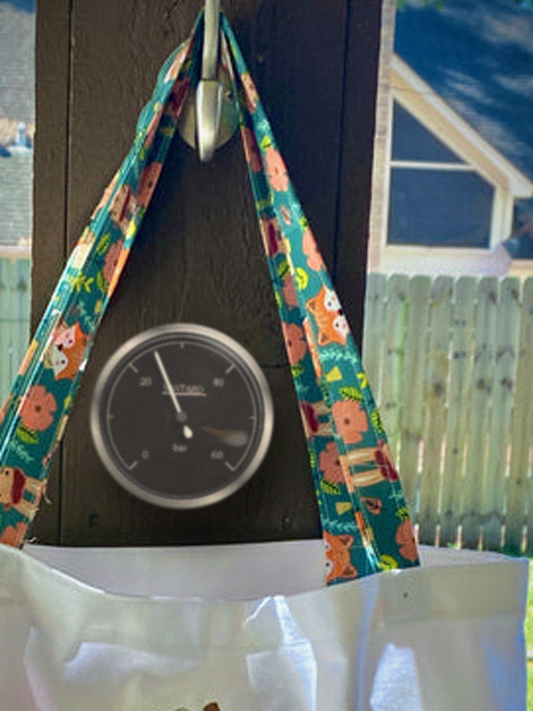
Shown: value=25 unit=bar
